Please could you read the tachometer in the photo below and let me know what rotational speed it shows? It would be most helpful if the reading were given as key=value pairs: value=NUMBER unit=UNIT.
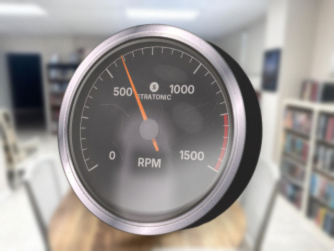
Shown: value=600 unit=rpm
